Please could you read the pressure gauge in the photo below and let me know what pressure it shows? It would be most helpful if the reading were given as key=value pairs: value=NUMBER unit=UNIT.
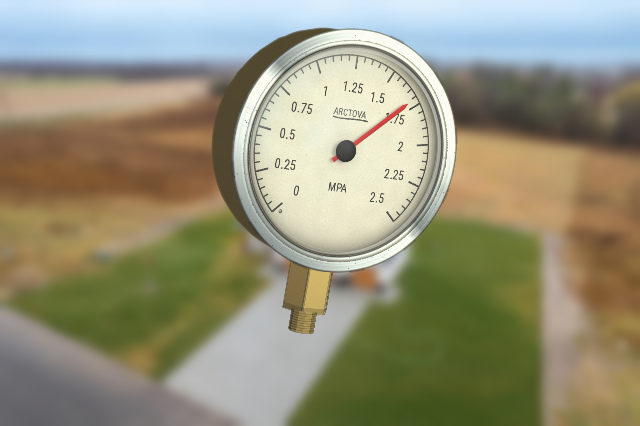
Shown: value=1.7 unit=MPa
